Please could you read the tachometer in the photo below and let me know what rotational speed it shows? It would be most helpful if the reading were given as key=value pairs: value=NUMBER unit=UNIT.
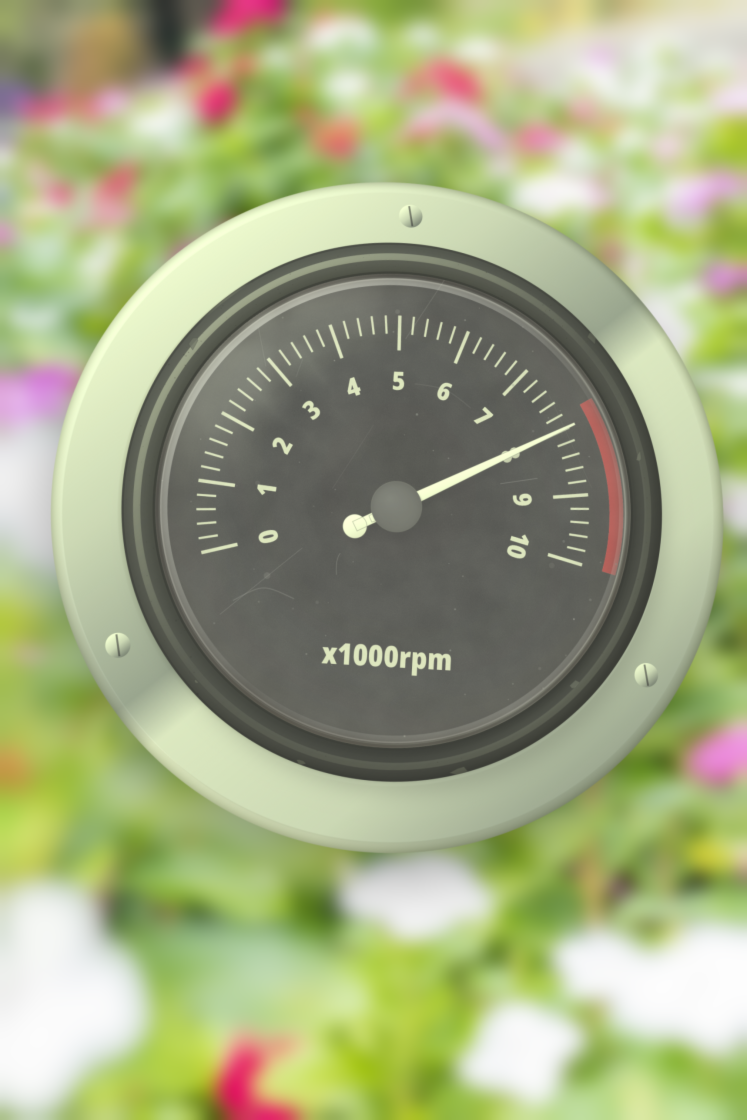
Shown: value=8000 unit=rpm
